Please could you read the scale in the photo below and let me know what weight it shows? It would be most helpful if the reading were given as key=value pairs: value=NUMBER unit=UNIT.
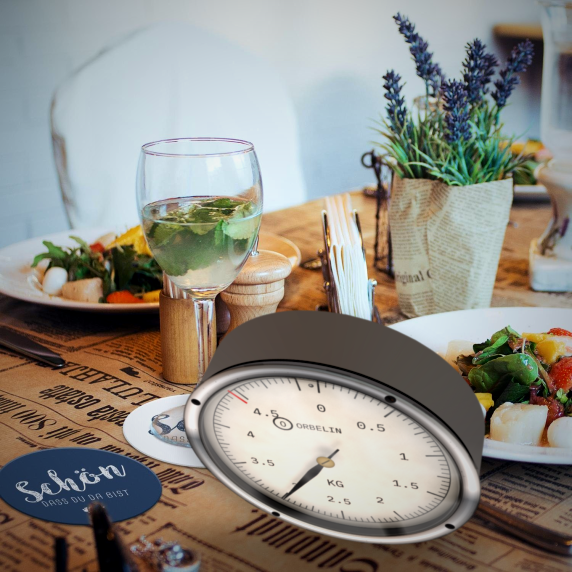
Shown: value=3 unit=kg
